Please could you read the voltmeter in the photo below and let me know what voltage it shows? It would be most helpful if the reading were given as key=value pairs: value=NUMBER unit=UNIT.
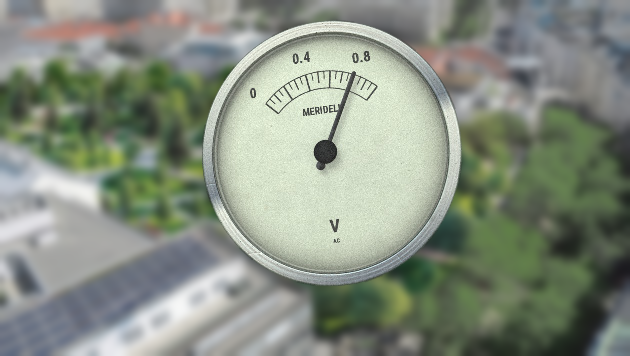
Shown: value=0.8 unit=V
